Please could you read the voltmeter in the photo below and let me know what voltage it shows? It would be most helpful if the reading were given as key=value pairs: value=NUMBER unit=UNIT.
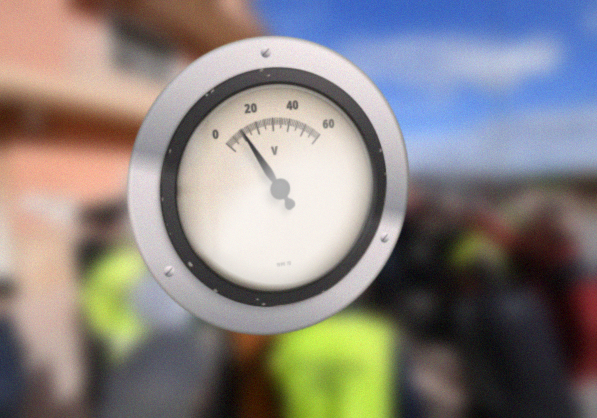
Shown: value=10 unit=V
